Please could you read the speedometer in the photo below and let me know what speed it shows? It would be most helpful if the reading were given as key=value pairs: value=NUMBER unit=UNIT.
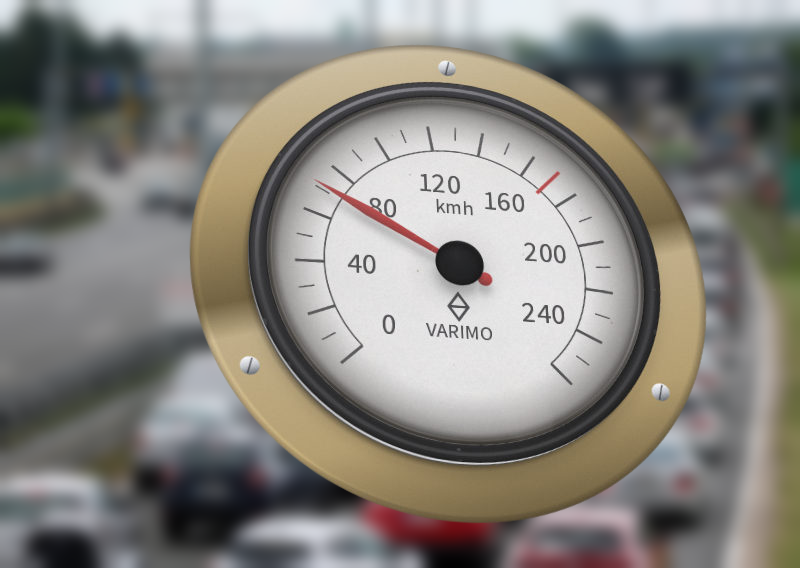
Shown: value=70 unit=km/h
